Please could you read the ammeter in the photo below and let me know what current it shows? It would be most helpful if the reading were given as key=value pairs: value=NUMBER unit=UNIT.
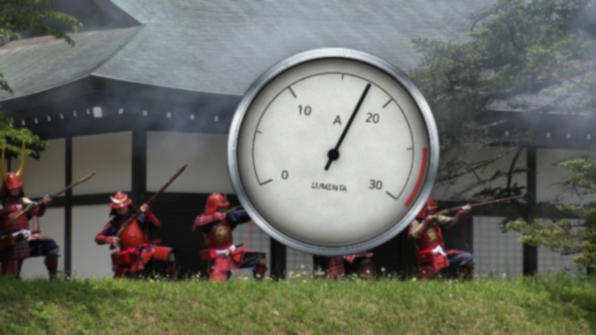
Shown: value=17.5 unit=A
